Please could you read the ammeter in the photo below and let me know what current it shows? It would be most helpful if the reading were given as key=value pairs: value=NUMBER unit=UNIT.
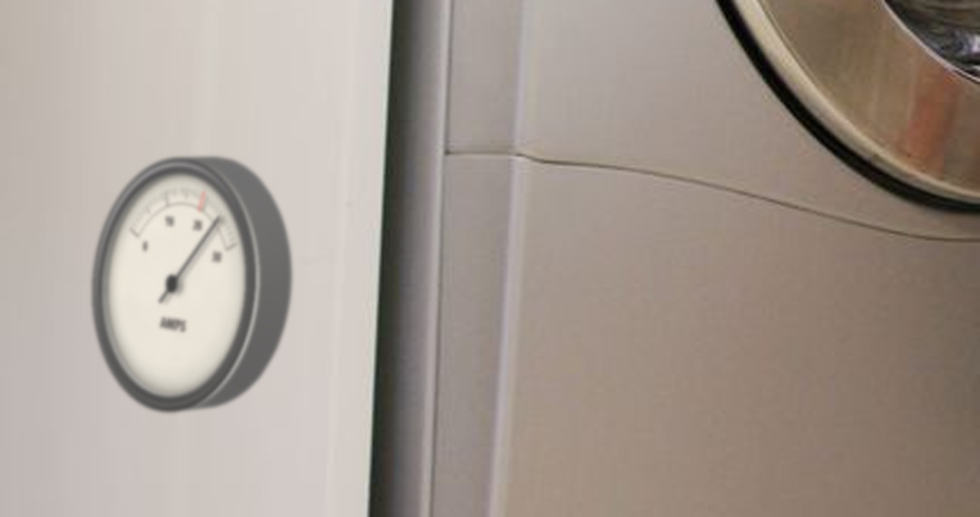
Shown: value=25 unit=A
